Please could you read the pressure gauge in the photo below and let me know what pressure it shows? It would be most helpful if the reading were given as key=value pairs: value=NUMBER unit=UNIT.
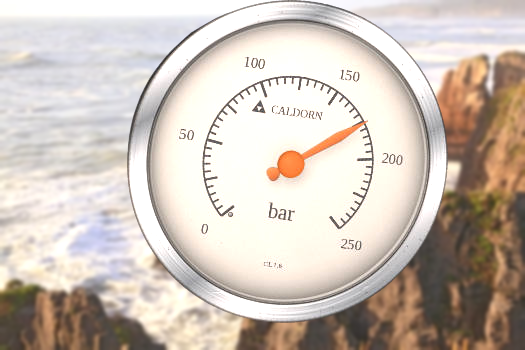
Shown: value=175 unit=bar
